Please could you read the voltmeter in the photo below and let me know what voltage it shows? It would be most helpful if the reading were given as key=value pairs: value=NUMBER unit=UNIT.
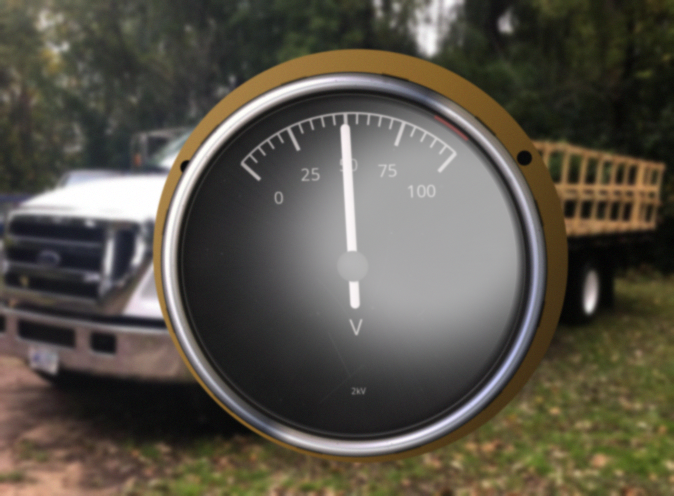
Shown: value=50 unit=V
